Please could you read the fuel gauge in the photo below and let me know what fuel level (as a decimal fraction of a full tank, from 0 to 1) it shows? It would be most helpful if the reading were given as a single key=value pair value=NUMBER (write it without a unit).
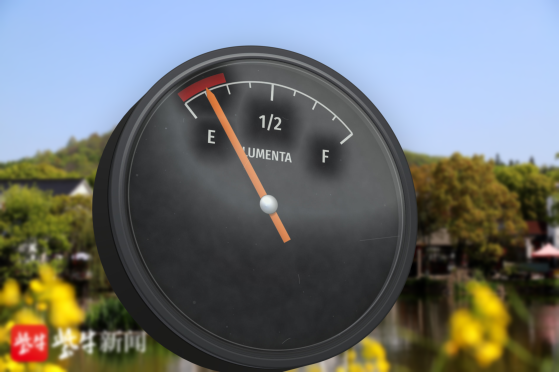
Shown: value=0.125
